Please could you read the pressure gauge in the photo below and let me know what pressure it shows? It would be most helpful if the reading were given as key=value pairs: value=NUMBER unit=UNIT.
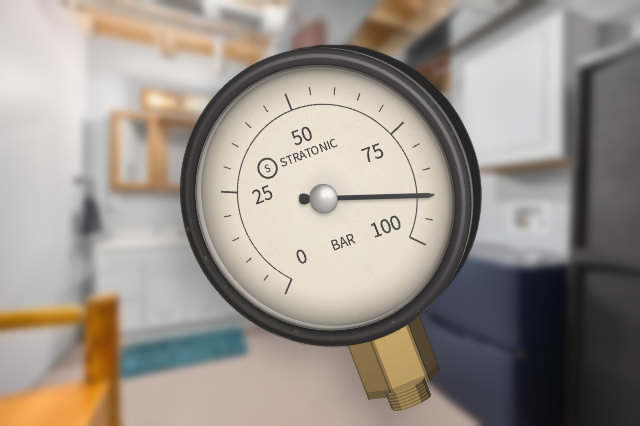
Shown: value=90 unit=bar
